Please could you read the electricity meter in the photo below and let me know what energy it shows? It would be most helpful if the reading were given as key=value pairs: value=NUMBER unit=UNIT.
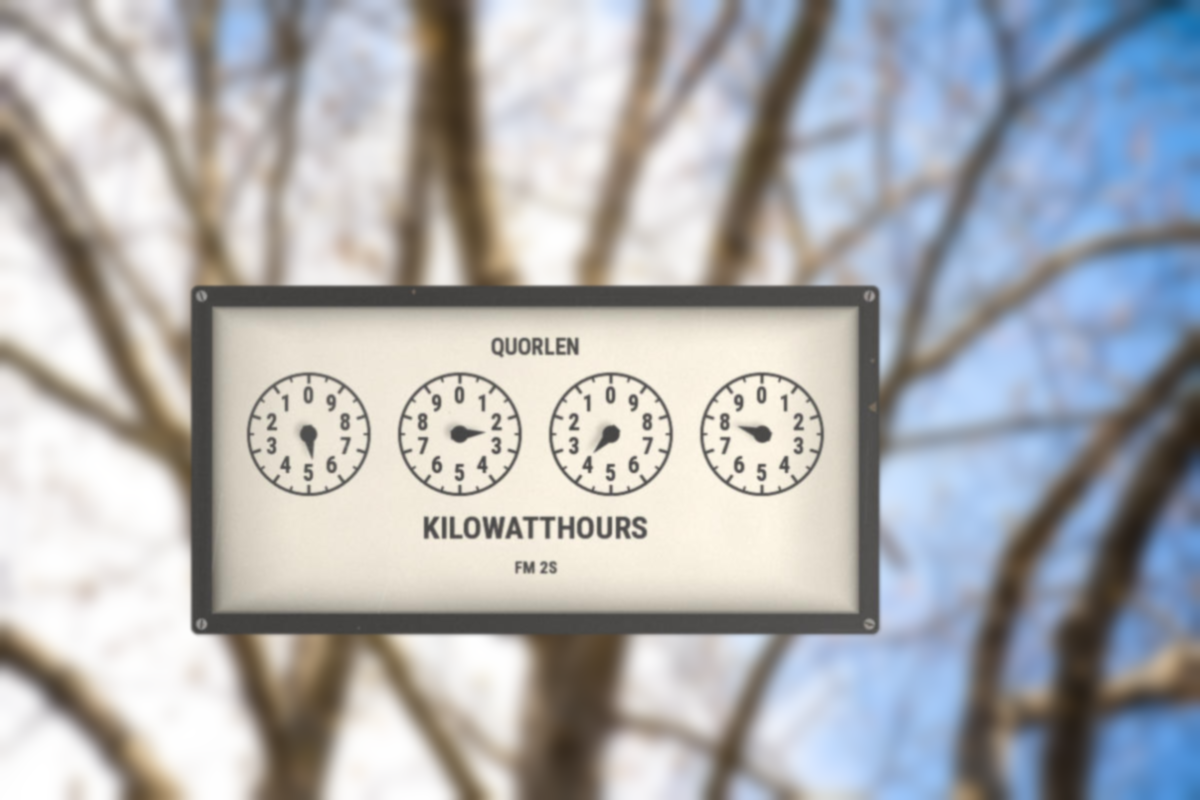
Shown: value=5238 unit=kWh
